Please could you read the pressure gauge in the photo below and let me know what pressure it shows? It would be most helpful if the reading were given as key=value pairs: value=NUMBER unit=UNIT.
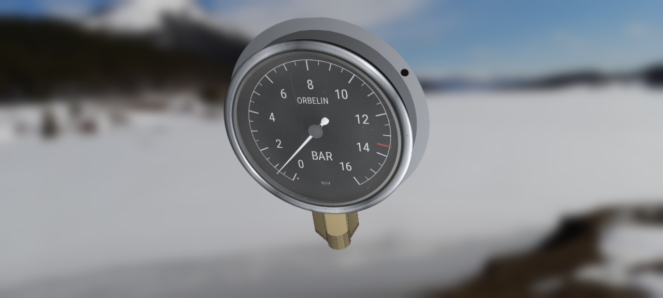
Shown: value=0.75 unit=bar
